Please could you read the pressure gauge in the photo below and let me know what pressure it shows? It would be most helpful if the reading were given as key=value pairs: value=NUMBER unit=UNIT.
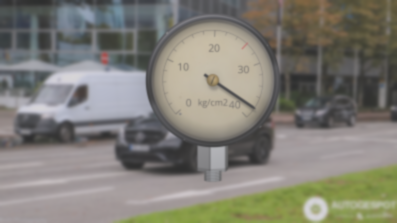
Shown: value=38 unit=kg/cm²
